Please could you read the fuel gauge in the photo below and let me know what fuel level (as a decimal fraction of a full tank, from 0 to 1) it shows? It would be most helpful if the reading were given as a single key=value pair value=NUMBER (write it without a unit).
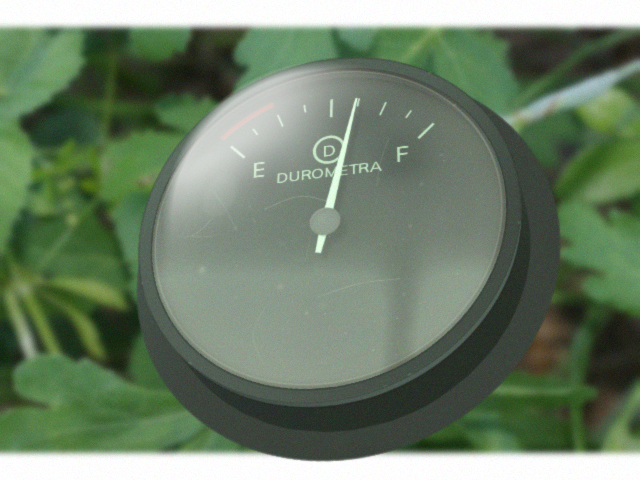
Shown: value=0.625
